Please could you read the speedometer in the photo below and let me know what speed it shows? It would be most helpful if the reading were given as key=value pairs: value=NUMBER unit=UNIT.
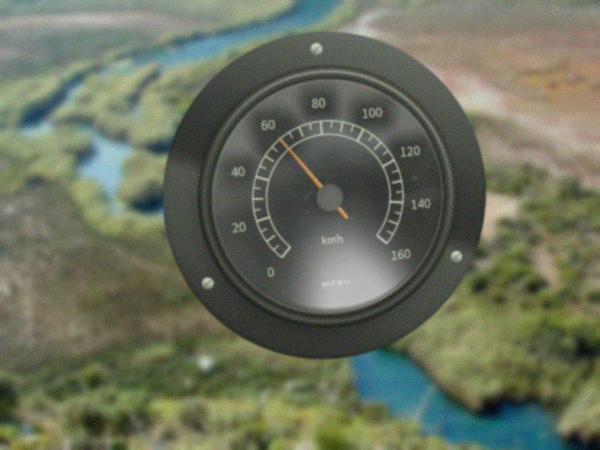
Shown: value=60 unit=km/h
